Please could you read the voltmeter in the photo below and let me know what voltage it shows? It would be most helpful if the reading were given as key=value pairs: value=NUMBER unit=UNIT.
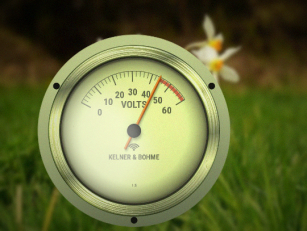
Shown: value=44 unit=V
